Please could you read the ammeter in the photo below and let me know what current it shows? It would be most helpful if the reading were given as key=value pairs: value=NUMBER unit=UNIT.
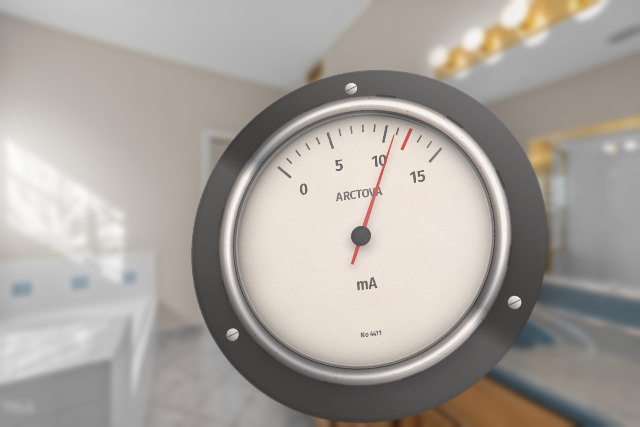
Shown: value=11 unit=mA
